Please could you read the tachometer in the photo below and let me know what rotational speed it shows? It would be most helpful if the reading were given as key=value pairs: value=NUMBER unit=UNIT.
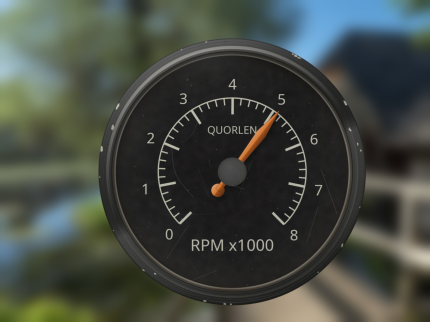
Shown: value=5100 unit=rpm
